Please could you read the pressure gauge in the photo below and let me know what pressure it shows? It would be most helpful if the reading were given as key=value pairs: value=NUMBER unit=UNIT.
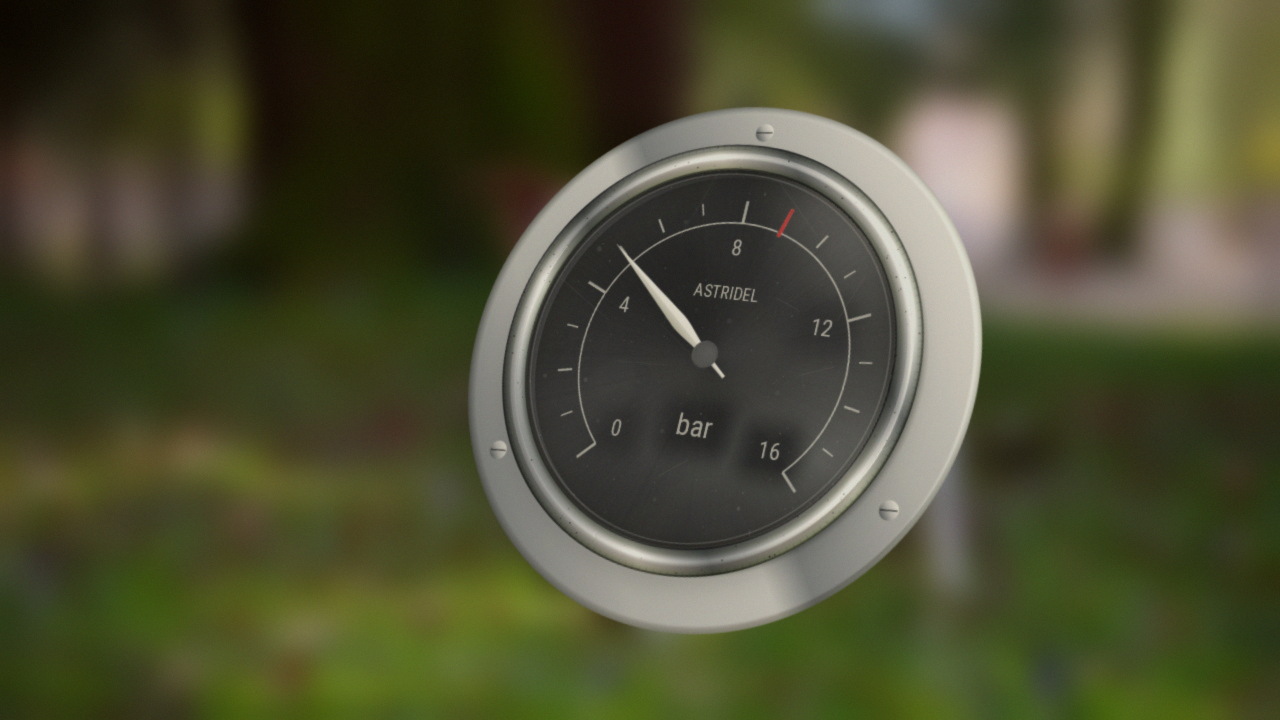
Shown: value=5 unit=bar
